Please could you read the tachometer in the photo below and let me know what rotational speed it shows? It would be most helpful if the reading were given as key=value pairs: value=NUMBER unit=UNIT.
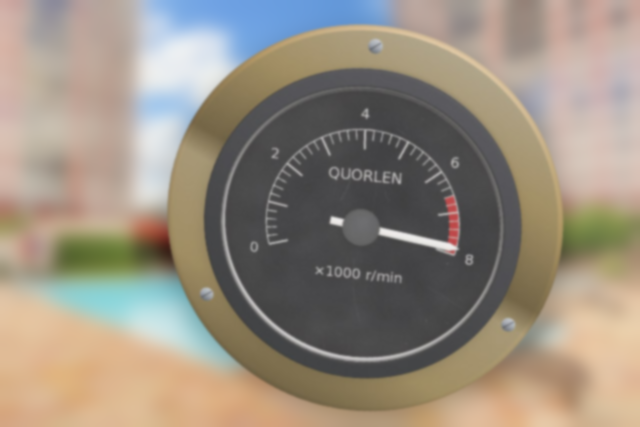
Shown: value=7800 unit=rpm
